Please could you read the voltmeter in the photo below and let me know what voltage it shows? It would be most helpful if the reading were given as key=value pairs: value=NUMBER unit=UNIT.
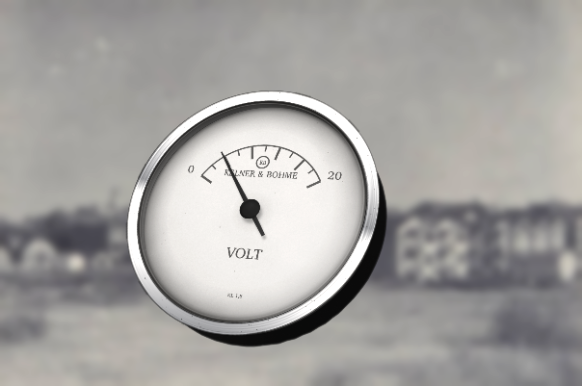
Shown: value=4 unit=V
